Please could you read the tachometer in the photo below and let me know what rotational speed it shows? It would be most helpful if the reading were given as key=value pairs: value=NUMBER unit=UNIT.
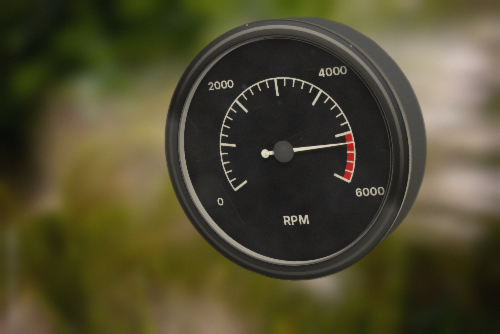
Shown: value=5200 unit=rpm
